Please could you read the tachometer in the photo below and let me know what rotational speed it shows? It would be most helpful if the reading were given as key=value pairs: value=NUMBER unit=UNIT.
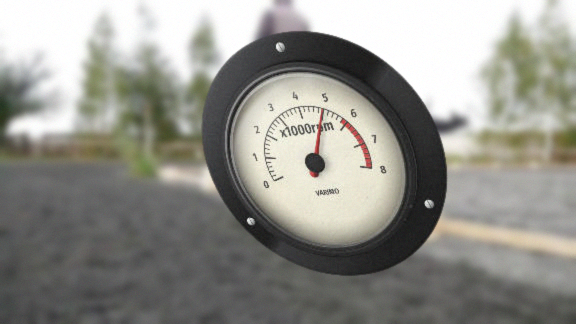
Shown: value=5000 unit=rpm
